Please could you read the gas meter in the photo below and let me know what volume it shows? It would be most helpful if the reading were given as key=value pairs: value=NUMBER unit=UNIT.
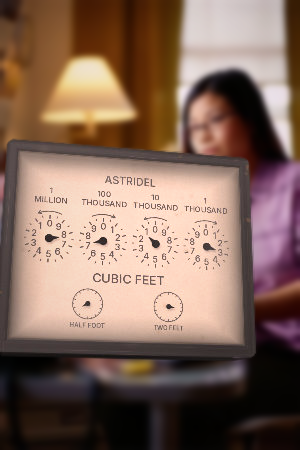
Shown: value=771300 unit=ft³
